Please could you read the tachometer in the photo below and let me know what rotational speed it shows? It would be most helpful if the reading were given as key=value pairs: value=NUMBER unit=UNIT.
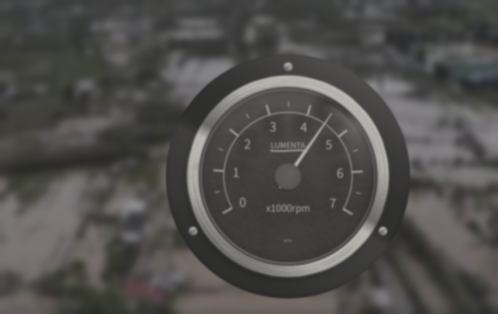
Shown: value=4500 unit=rpm
